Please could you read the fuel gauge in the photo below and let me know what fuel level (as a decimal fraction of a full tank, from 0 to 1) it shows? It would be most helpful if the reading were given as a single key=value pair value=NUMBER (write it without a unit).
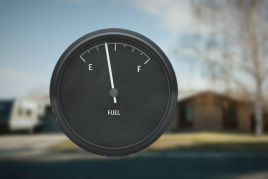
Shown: value=0.375
